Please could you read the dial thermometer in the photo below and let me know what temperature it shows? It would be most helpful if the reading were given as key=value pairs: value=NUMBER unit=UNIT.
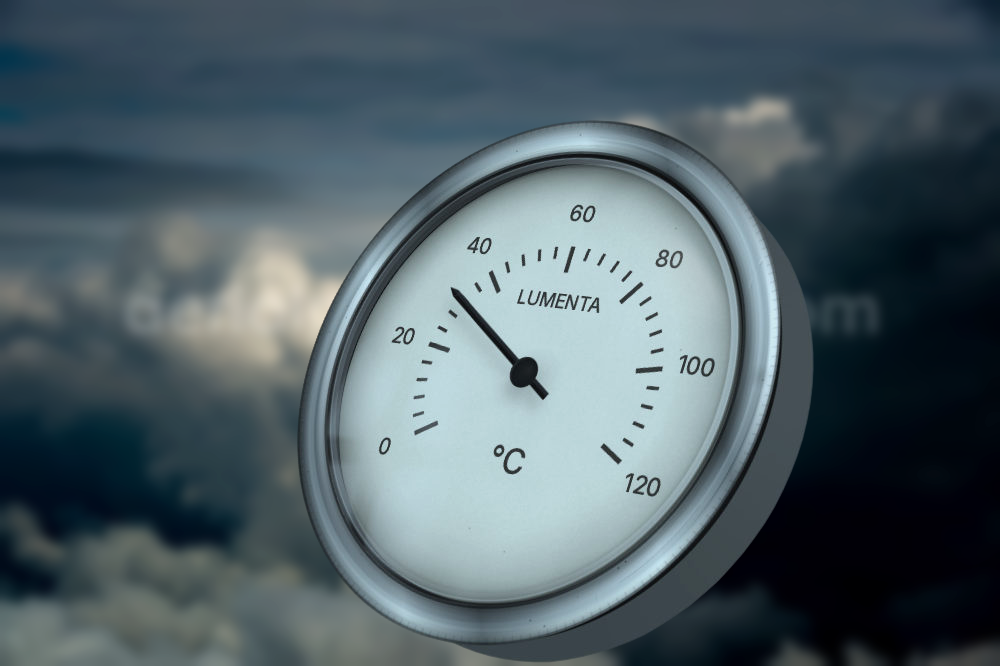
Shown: value=32 unit=°C
